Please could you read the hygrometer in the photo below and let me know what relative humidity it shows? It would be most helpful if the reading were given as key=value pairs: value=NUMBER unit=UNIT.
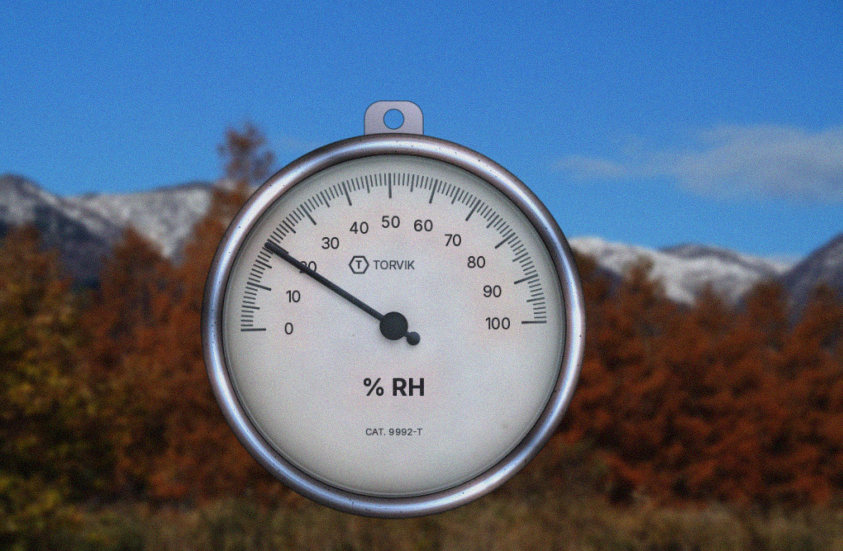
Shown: value=19 unit=%
